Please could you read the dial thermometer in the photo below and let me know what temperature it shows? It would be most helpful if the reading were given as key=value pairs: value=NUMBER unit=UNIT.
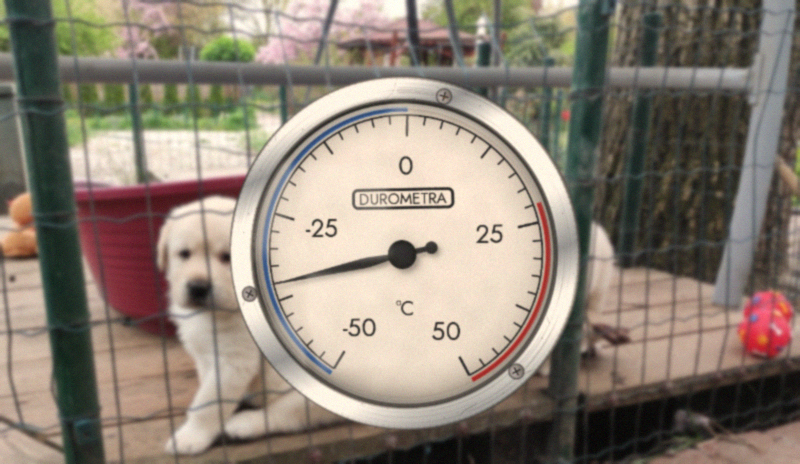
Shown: value=-35 unit=°C
